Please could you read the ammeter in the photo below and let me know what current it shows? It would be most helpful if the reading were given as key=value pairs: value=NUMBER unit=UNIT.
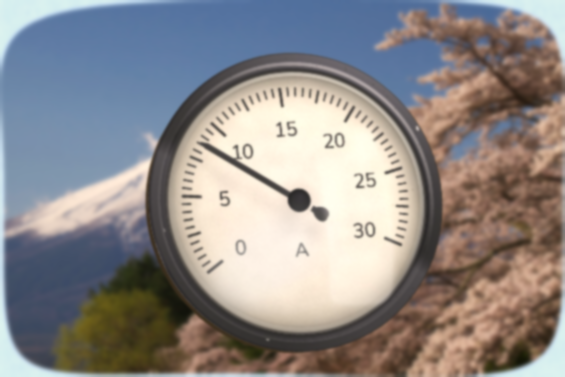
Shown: value=8.5 unit=A
